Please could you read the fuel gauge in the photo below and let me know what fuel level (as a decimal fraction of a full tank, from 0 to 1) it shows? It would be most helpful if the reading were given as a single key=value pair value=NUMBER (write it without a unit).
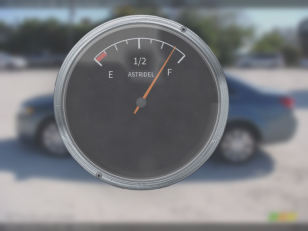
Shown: value=0.875
